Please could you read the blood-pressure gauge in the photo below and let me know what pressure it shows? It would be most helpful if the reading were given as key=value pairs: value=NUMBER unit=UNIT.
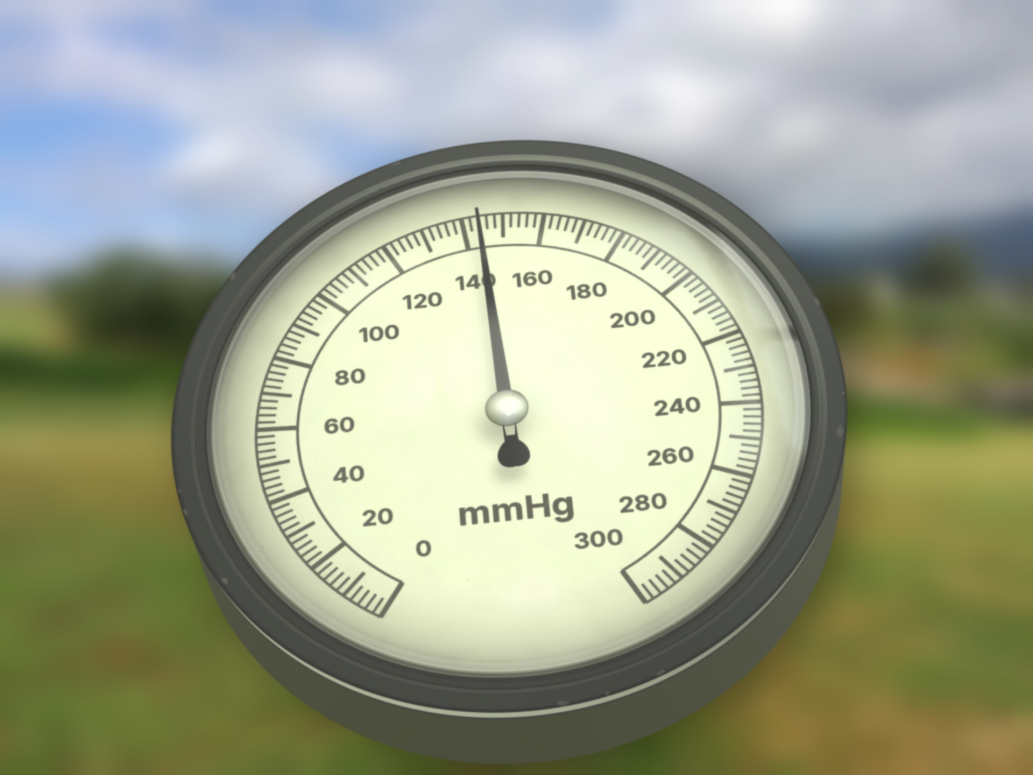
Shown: value=144 unit=mmHg
